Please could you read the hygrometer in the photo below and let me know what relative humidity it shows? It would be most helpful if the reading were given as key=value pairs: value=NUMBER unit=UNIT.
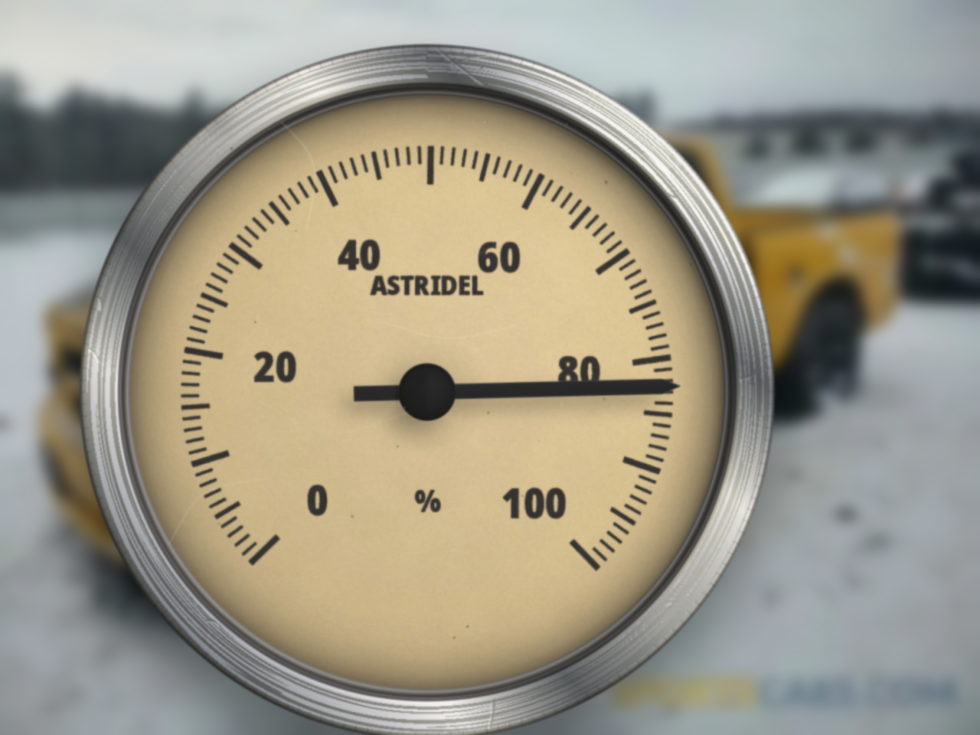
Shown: value=82.5 unit=%
